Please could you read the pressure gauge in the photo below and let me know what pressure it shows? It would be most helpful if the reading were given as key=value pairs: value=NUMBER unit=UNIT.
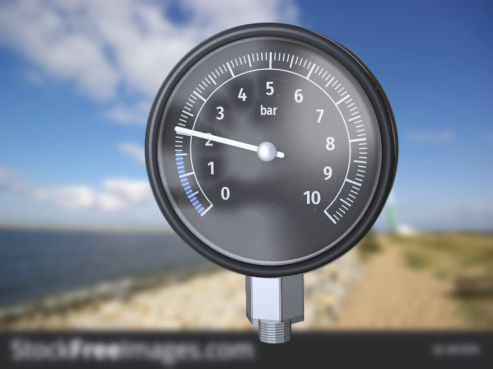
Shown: value=2.1 unit=bar
